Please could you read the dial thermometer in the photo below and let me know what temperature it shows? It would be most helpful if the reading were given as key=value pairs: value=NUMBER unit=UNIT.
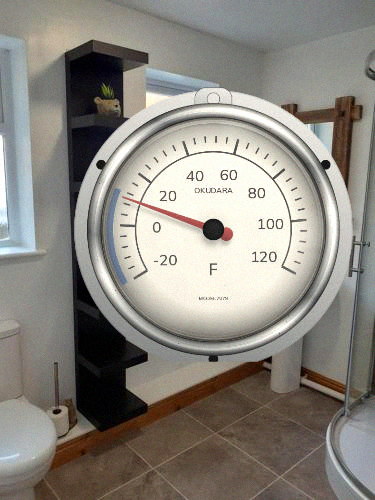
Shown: value=10 unit=°F
